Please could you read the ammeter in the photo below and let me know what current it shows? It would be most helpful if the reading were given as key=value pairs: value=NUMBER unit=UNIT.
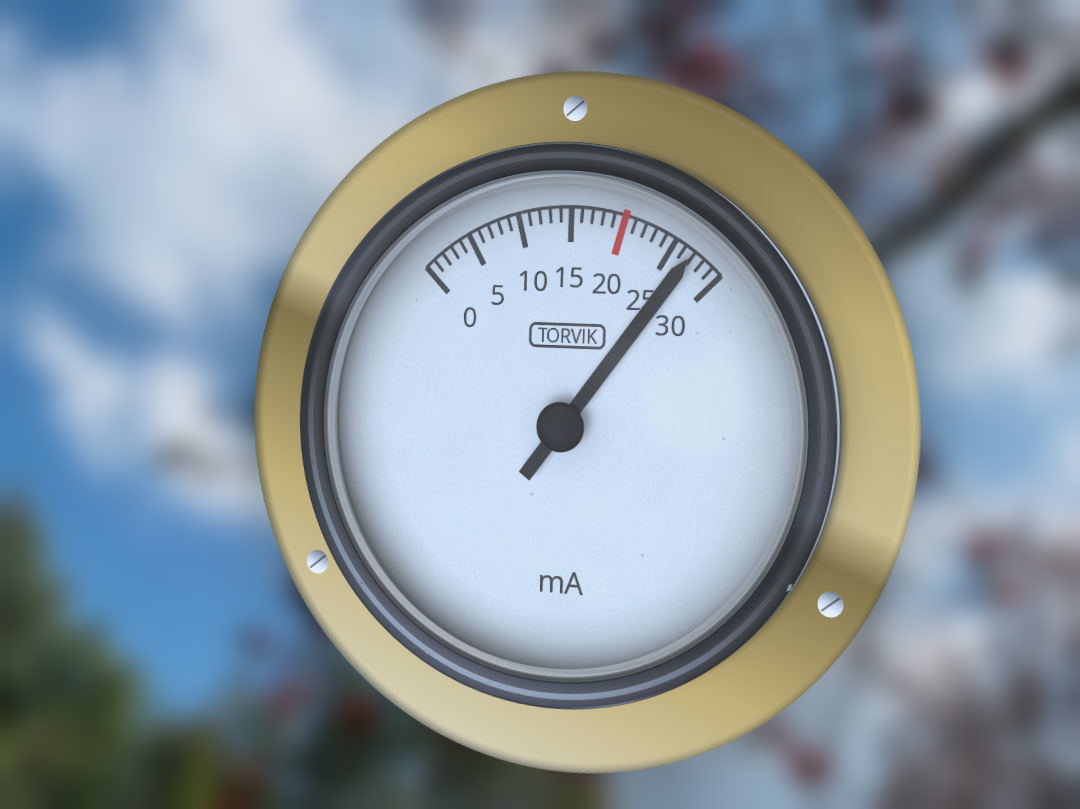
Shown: value=27 unit=mA
